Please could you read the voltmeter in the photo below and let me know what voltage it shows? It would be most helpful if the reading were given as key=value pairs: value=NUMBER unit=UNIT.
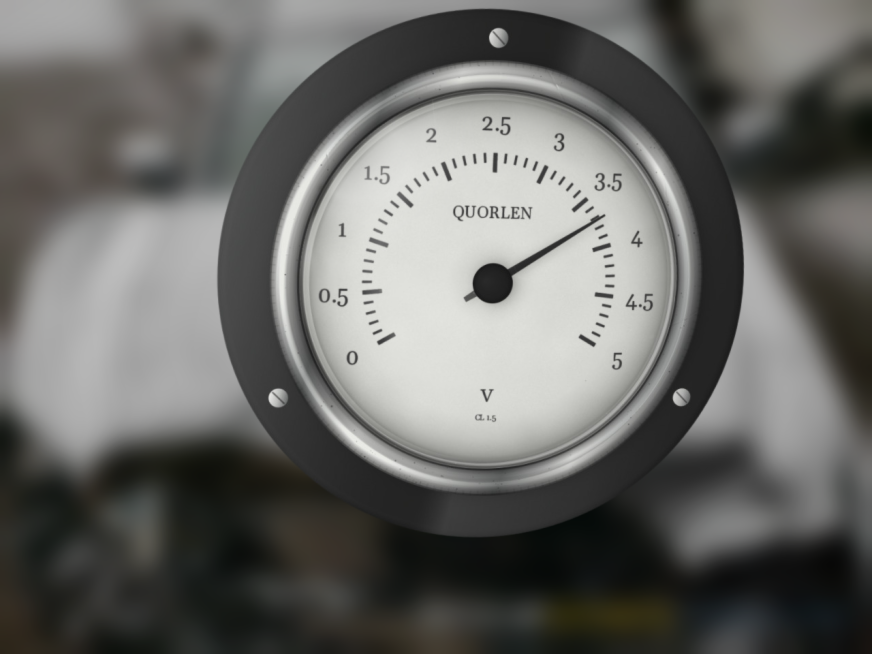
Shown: value=3.7 unit=V
